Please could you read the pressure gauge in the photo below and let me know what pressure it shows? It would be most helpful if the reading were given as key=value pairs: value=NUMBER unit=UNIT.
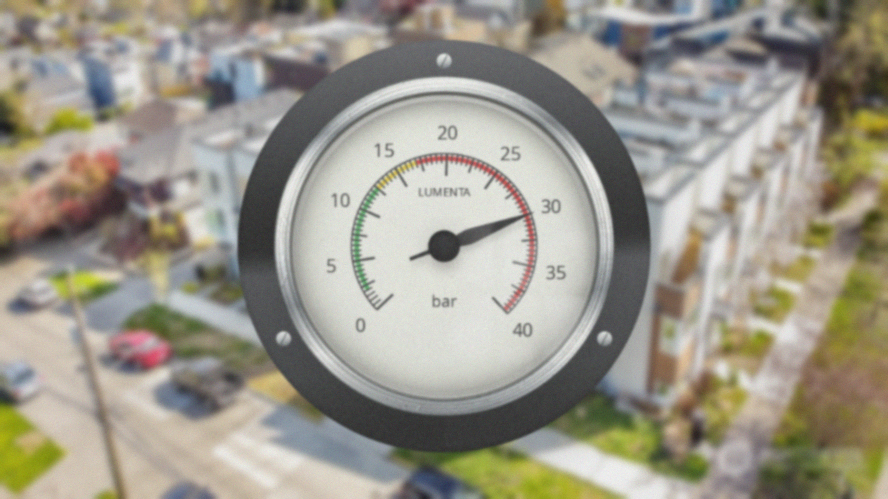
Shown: value=30 unit=bar
